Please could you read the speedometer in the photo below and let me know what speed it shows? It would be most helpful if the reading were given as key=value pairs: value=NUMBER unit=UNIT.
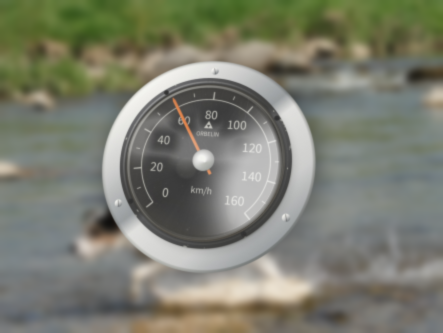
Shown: value=60 unit=km/h
